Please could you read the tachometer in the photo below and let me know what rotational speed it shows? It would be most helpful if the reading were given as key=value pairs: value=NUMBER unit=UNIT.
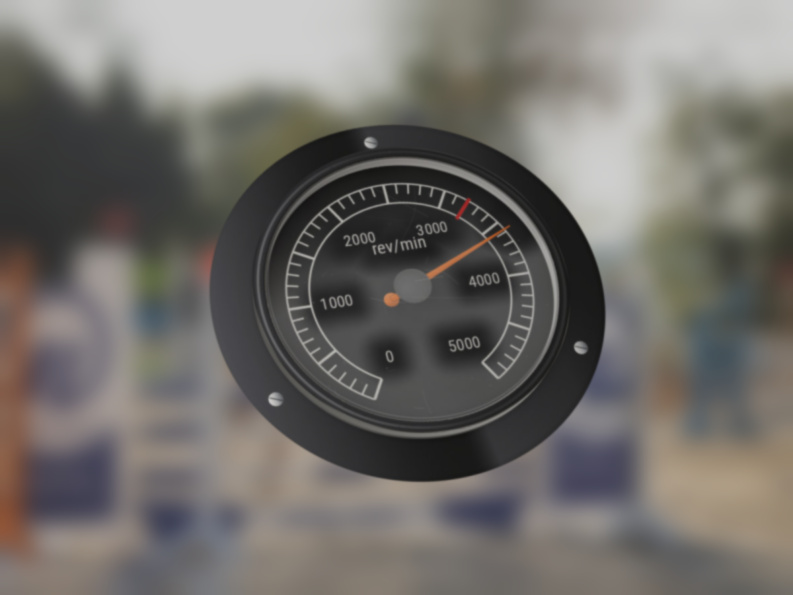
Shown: value=3600 unit=rpm
